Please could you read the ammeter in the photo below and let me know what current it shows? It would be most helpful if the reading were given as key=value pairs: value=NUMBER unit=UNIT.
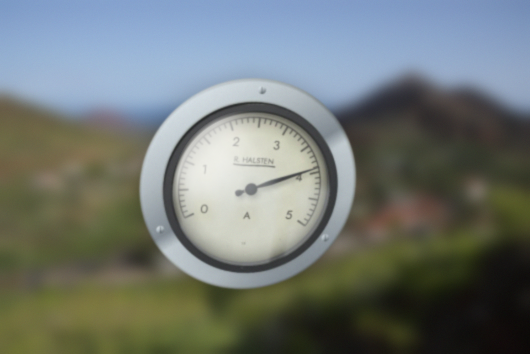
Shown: value=3.9 unit=A
